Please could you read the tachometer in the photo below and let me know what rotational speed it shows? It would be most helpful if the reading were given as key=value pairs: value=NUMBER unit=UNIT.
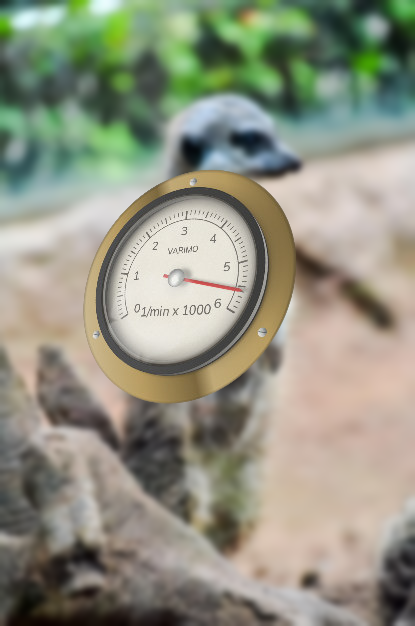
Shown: value=5600 unit=rpm
